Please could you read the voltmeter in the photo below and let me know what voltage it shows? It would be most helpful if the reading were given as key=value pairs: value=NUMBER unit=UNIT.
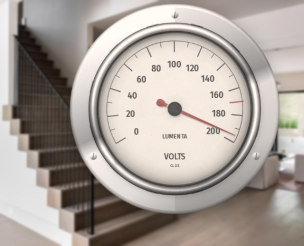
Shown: value=195 unit=V
